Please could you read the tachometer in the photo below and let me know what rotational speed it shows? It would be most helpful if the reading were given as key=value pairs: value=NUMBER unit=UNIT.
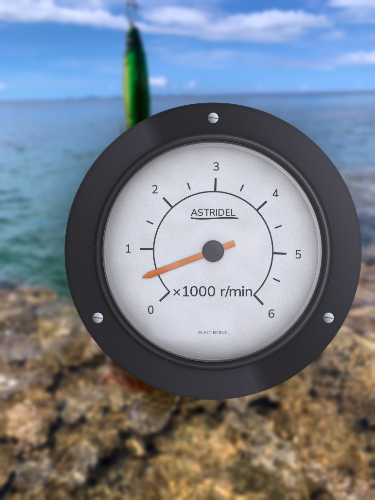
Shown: value=500 unit=rpm
